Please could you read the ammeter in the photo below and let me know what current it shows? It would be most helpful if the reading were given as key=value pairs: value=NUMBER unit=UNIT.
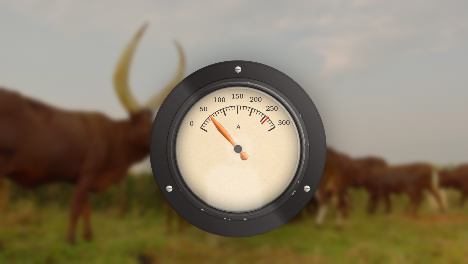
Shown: value=50 unit=A
